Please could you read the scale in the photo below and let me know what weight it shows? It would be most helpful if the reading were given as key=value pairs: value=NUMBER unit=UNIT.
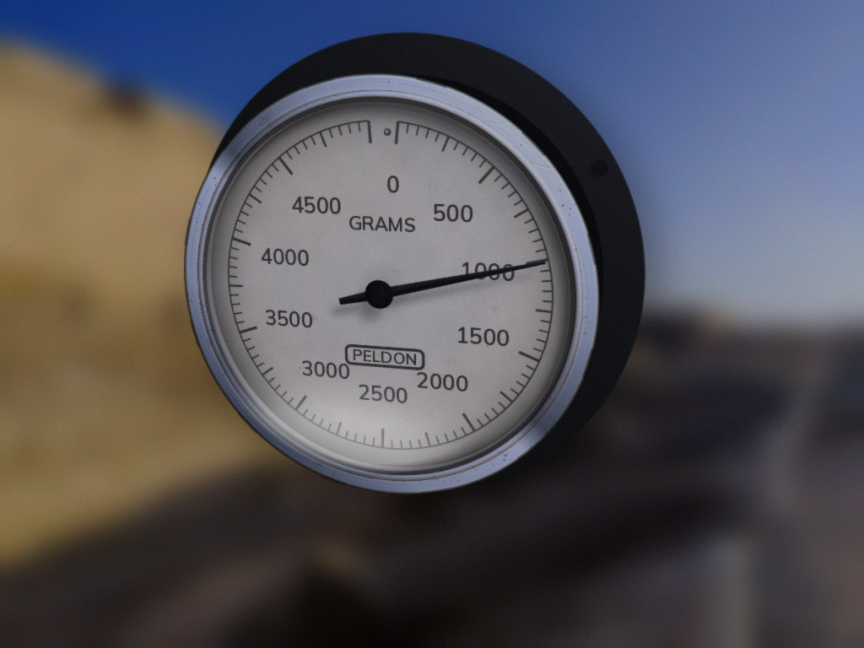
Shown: value=1000 unit=g
